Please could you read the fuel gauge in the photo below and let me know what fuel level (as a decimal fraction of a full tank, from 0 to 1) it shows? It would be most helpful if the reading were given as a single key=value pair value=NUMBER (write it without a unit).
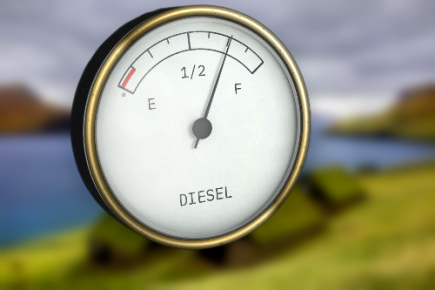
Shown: value=0.75
